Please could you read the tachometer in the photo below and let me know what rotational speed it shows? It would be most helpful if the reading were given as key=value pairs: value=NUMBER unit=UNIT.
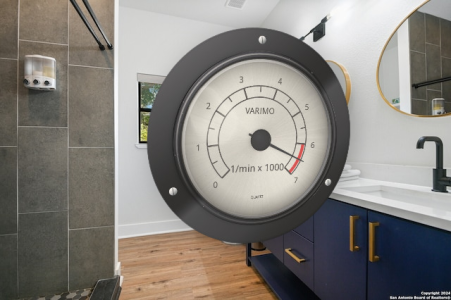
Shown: value=6500 unit=rpm
